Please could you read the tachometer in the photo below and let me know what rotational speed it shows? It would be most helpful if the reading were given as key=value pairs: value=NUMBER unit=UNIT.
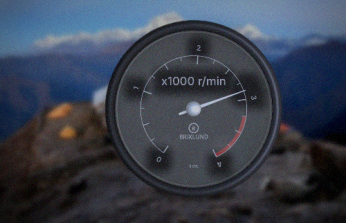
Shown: value=2875 unit=rpm
